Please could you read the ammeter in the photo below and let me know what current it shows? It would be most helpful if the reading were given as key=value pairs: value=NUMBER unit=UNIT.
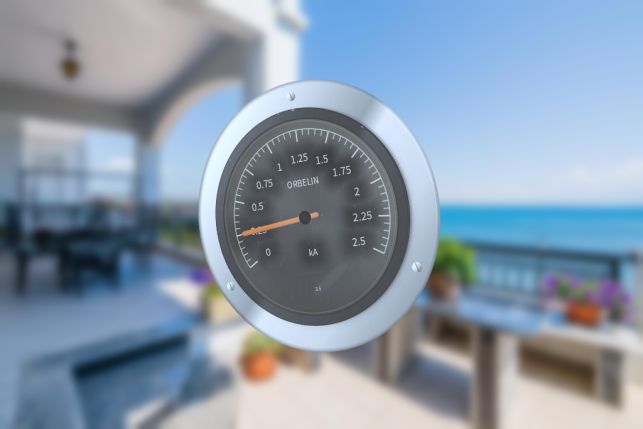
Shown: value=0.25 unit=kA
